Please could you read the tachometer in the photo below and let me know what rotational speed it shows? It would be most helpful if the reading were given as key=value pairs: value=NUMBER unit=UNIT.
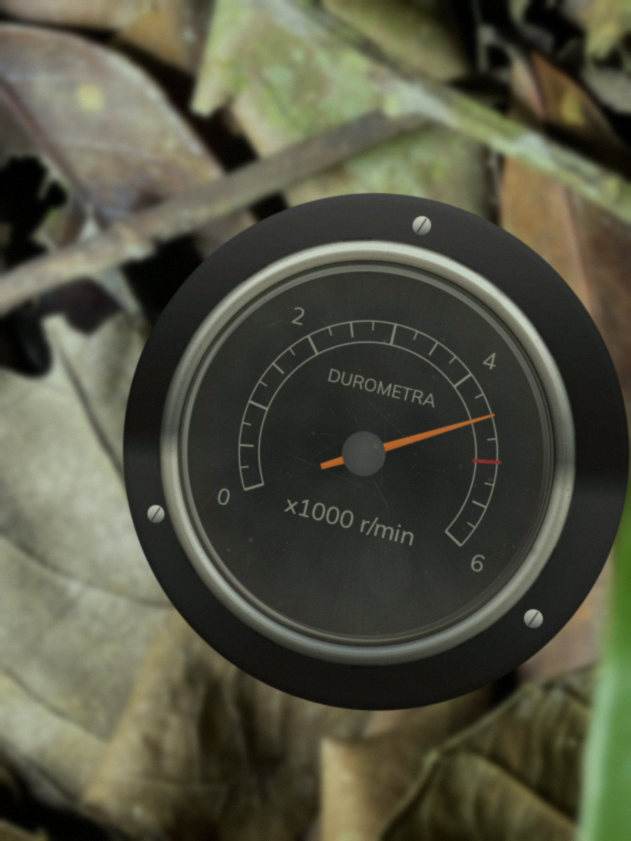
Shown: value=4500 unit=rpm
